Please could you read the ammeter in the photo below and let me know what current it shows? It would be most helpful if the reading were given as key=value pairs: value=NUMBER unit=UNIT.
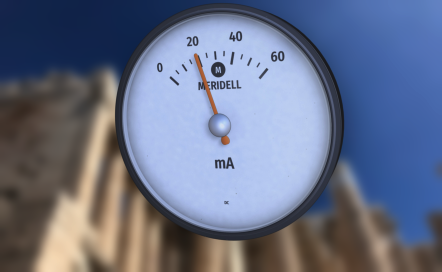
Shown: value=20 unit=mA
